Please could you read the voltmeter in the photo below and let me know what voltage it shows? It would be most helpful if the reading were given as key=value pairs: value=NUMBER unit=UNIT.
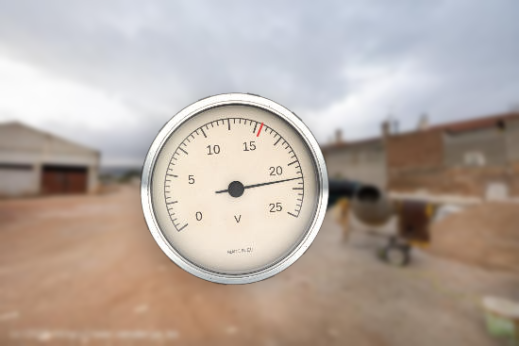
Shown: value=21.5 unit=V
